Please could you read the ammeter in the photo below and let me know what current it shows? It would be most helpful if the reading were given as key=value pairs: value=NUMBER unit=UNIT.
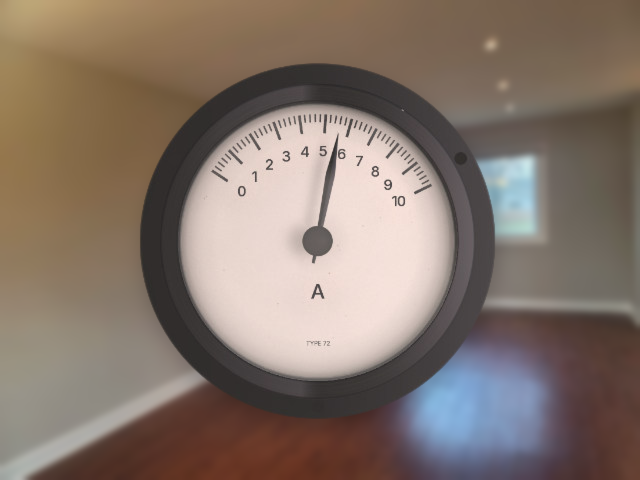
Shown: value=5.6 unit=A
